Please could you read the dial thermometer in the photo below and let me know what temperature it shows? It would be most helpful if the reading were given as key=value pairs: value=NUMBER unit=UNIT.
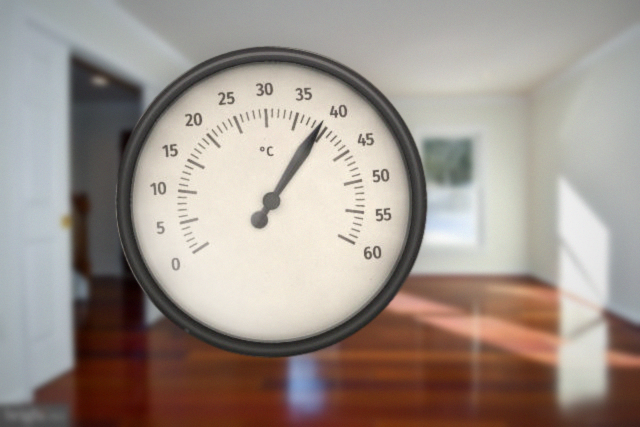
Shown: value=39 unit=°C
